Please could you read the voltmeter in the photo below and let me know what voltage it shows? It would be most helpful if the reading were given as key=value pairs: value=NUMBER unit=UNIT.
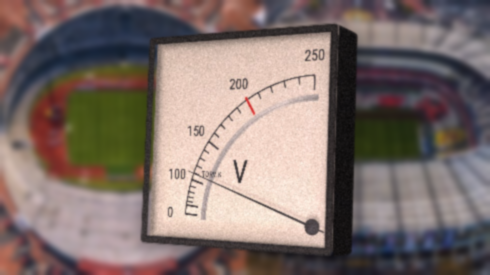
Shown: value=110 unit=V
